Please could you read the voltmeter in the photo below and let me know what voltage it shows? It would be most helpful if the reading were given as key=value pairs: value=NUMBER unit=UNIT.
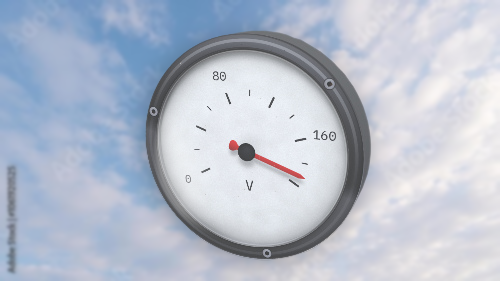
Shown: value=190 unit=V
